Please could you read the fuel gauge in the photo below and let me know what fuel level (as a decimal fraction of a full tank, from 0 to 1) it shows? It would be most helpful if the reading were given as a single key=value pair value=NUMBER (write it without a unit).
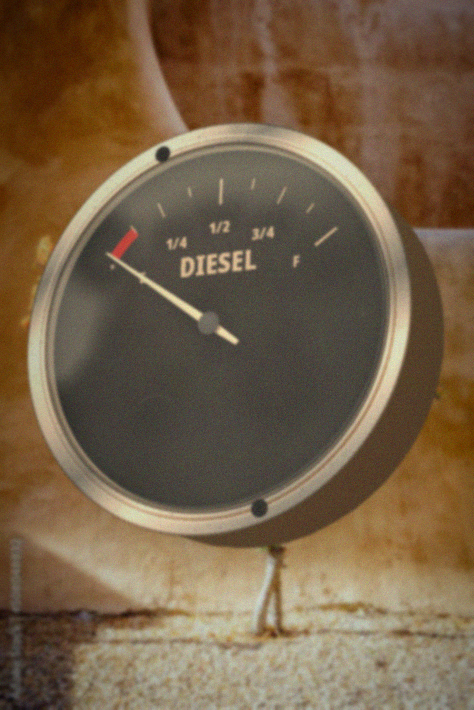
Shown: value=0
